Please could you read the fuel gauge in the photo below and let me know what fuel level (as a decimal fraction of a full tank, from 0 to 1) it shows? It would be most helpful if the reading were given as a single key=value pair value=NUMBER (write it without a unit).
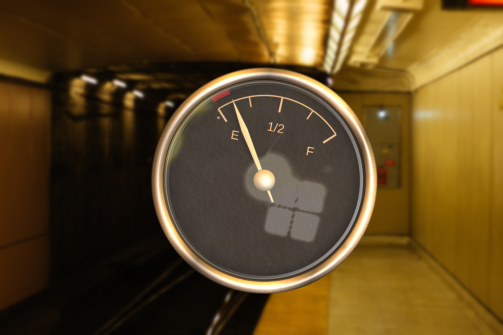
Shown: value=0.125
